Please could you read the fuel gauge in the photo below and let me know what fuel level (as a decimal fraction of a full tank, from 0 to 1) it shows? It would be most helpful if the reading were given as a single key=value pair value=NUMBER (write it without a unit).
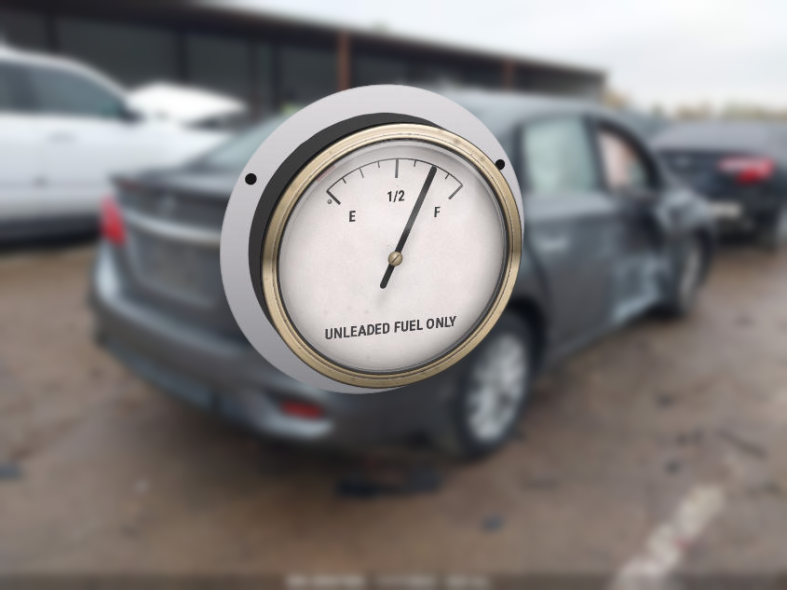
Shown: value=0.75
